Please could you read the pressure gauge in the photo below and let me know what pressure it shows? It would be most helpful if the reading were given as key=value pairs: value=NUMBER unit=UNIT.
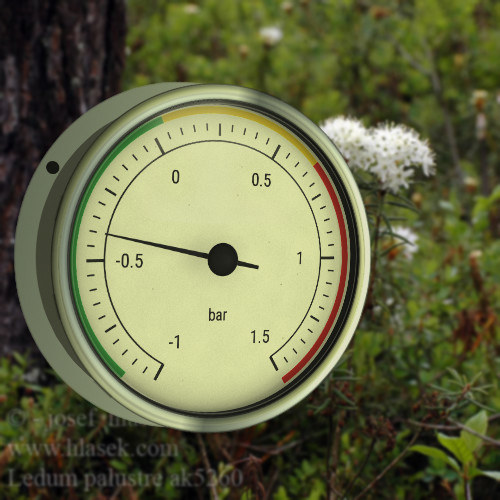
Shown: value=-0.4 unit=bar
